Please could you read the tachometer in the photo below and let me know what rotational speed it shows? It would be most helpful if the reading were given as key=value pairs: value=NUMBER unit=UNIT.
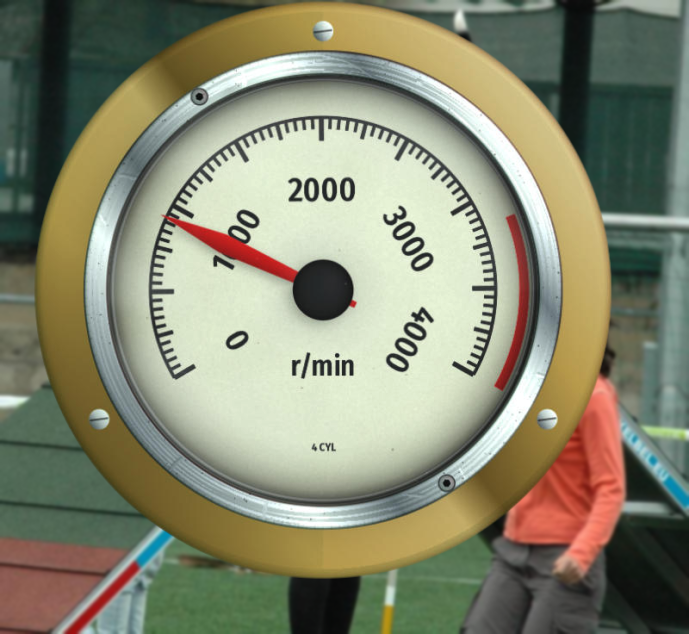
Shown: value=925 unit=rpm
